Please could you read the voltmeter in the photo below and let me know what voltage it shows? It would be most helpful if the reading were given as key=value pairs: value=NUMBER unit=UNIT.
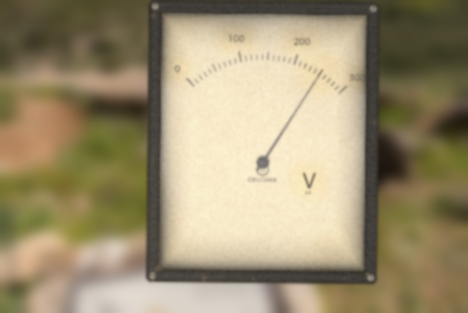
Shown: value=250 unit=V
